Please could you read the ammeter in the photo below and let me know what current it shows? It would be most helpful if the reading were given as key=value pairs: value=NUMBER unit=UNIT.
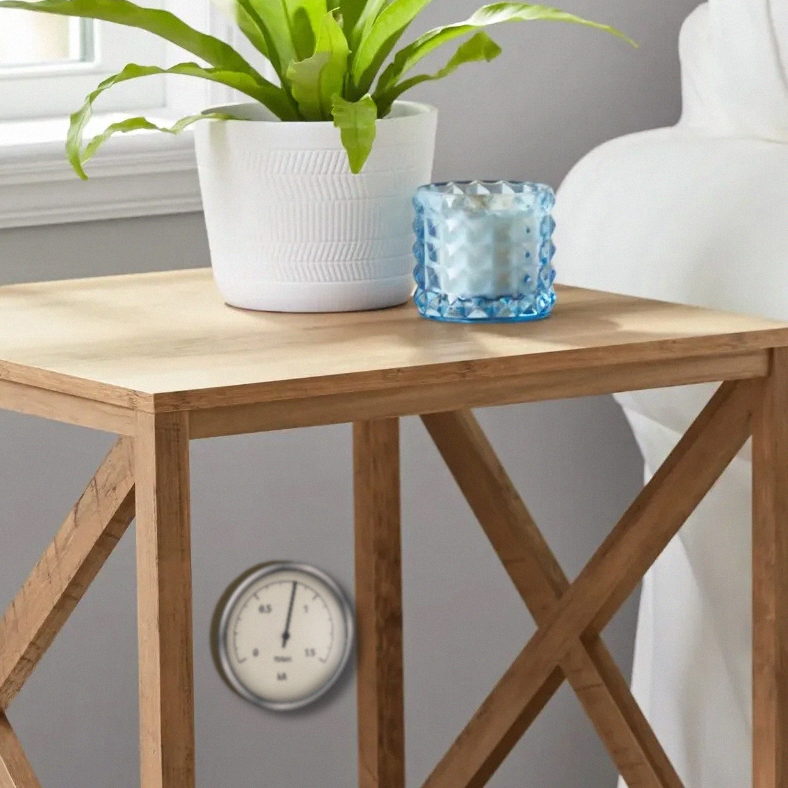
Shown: value=0.8 unit=kA
